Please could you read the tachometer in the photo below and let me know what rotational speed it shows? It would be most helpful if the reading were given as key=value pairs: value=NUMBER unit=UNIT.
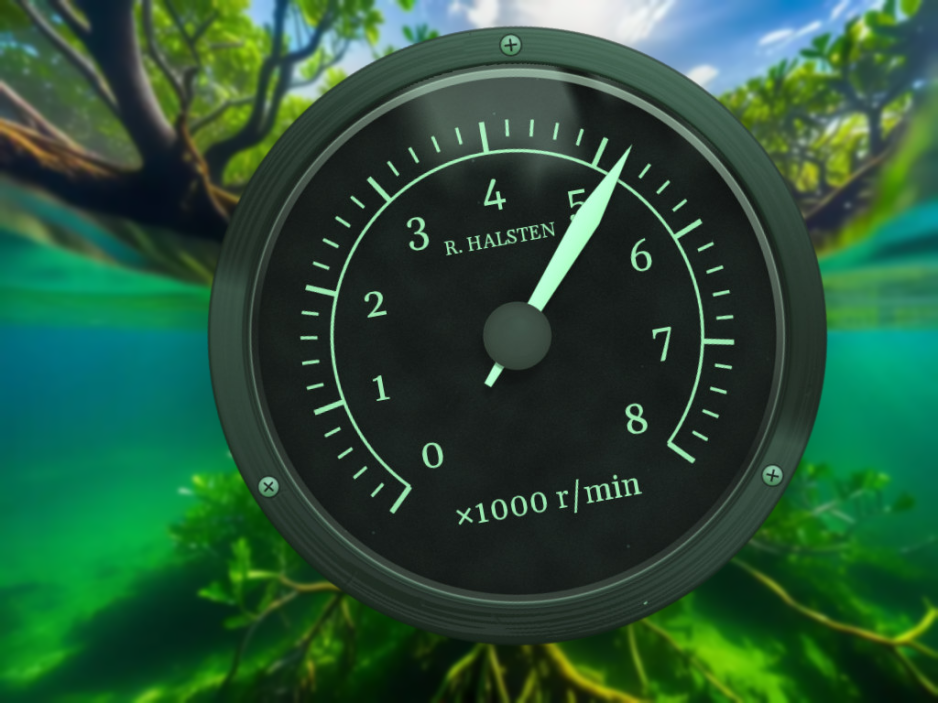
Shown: value=5200 unit=rpm
